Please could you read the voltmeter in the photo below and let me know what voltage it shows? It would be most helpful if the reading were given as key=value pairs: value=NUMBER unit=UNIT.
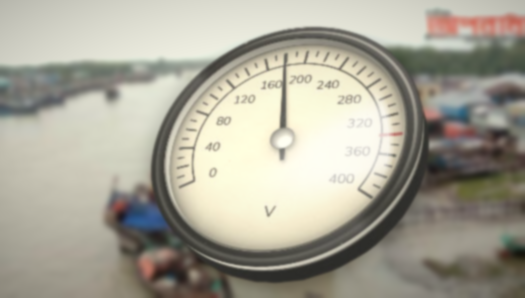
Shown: value=180 unit=V
